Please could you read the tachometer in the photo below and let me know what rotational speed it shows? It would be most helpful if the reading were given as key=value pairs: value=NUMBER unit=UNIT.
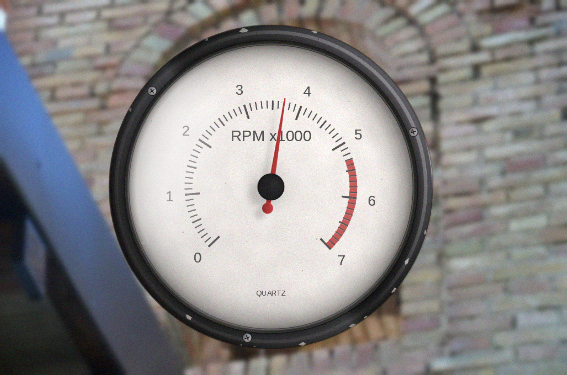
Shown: value=3700 unit=rpm
